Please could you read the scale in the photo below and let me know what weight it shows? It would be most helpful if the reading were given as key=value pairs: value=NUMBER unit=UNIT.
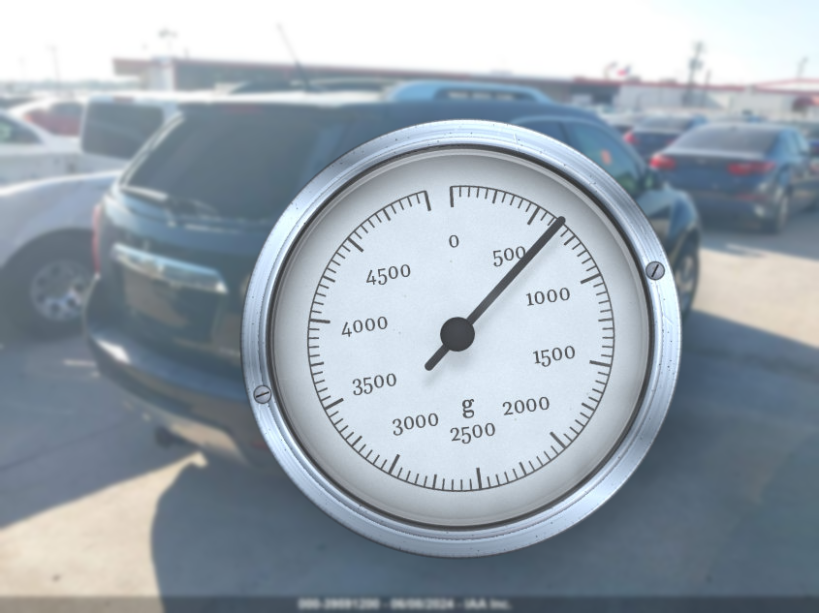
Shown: value=650 unit=g
